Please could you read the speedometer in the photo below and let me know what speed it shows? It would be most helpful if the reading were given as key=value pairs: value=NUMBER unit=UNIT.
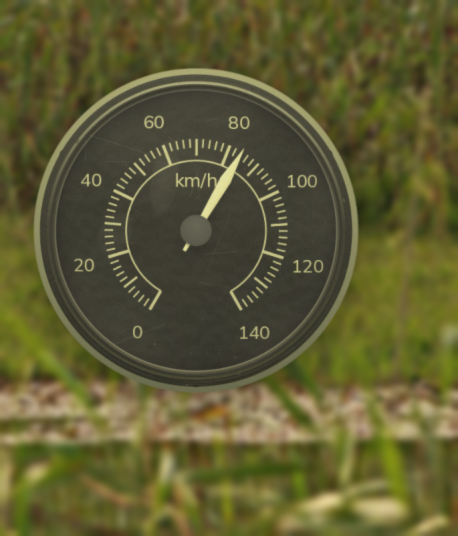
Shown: value=84 unit=km/h
